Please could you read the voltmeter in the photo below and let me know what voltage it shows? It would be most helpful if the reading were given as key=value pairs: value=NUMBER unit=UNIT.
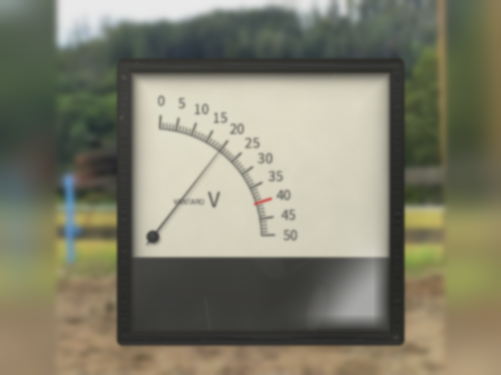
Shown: value=20 unit=V
